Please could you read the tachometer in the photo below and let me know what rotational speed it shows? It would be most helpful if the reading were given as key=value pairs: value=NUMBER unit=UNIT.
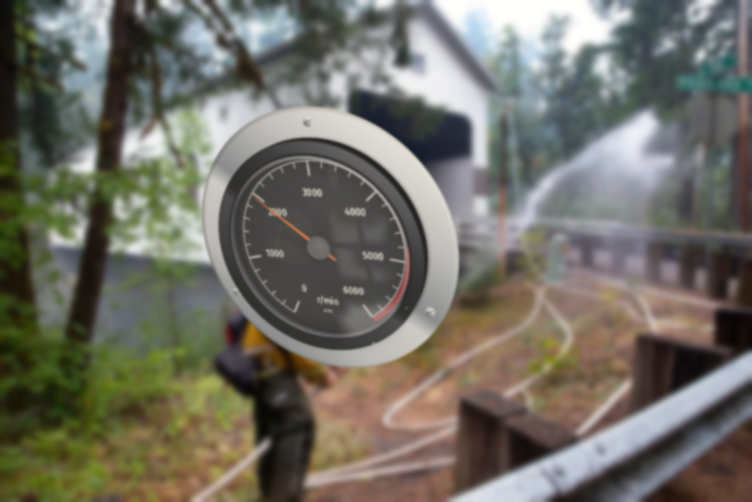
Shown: value=2000 unit=rpm
